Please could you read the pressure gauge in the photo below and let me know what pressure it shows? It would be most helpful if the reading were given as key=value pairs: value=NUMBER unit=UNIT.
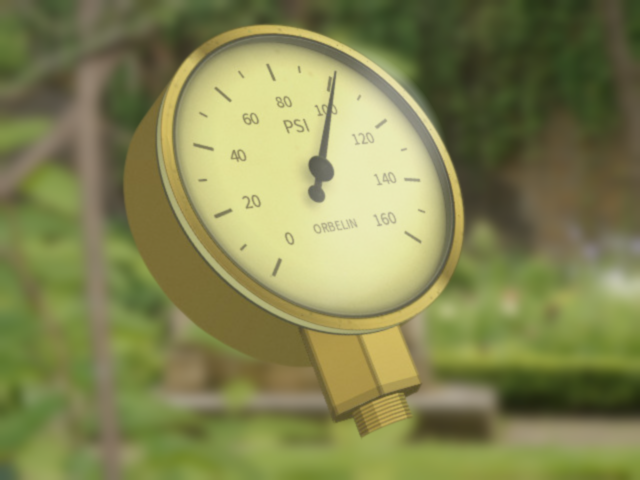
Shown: value=100 unit=psi
